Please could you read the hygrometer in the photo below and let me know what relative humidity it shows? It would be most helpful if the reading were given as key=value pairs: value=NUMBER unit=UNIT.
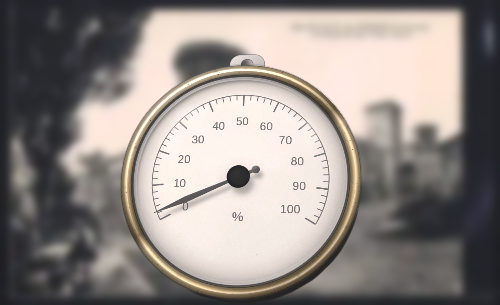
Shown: value=2 unit=%
